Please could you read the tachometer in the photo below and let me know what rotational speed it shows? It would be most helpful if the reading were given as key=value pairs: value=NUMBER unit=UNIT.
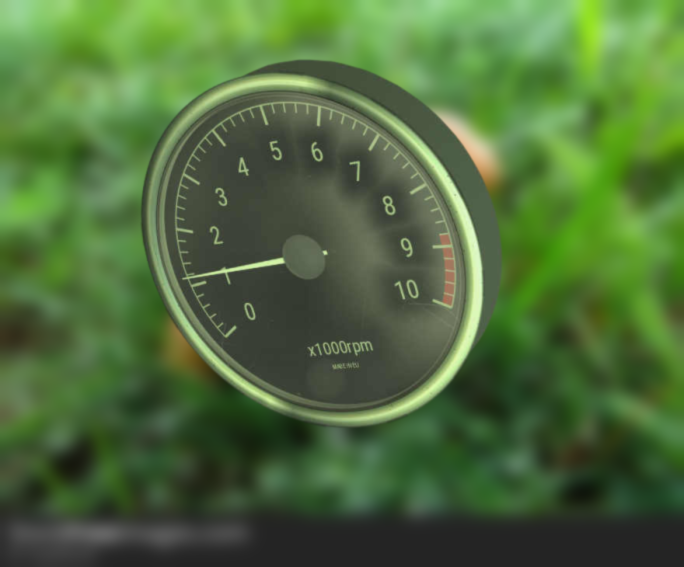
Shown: value=1200 unit=rpm
